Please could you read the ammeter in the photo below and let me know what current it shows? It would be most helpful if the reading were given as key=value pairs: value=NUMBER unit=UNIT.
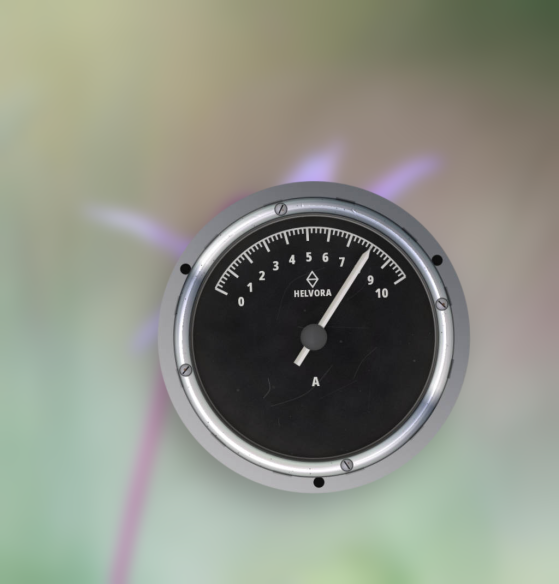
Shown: value=8 unit=A
